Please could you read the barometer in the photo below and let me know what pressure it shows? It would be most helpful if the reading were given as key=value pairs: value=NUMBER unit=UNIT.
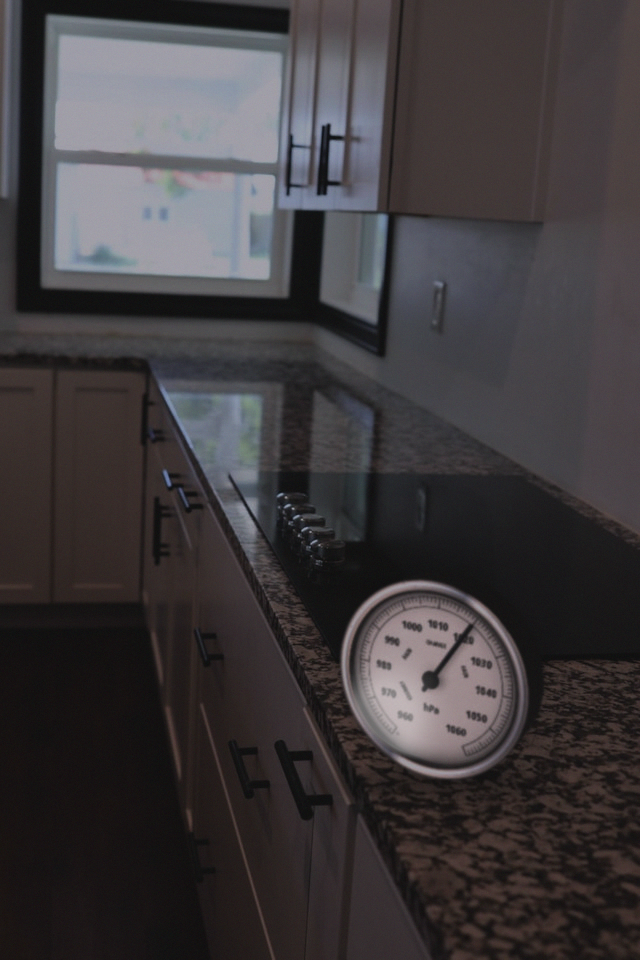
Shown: value=1020 unit=hPa
